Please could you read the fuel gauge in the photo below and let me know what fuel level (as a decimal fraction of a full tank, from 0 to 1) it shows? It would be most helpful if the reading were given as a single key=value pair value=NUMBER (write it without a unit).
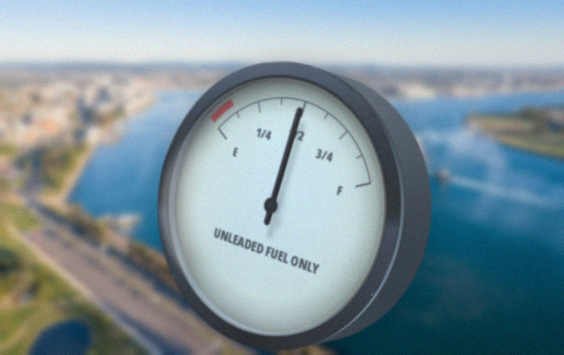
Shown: value=0.5
